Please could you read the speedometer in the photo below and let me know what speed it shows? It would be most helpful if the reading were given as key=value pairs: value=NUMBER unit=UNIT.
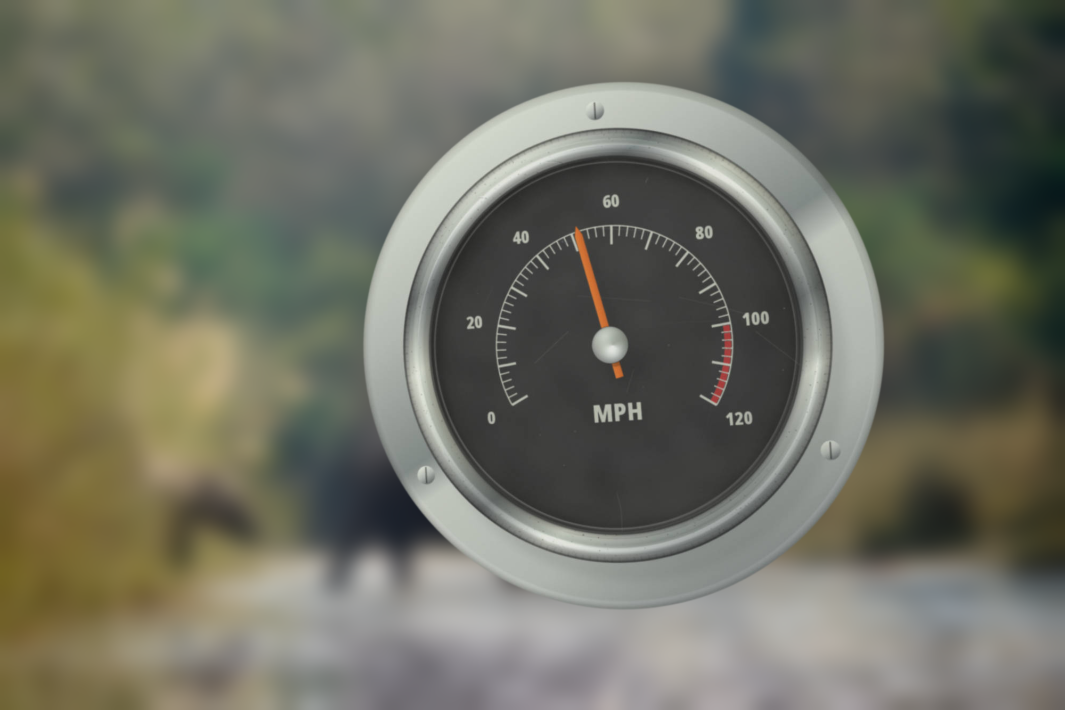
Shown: value=52 unit=mph
